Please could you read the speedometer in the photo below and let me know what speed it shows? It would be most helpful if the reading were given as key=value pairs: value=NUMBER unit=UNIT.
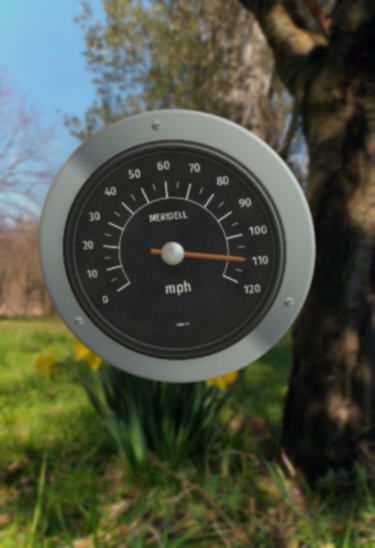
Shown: value=110 unit=mph
